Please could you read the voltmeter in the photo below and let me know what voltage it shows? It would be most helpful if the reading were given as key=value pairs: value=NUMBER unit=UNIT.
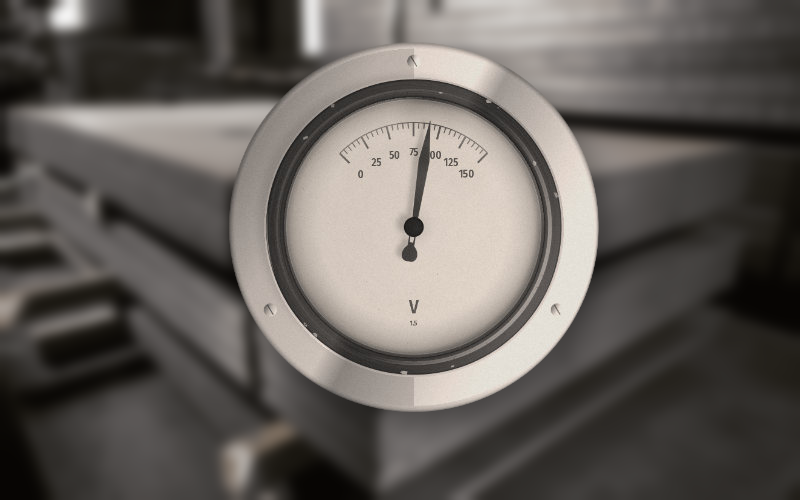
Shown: value=90 unit=V
